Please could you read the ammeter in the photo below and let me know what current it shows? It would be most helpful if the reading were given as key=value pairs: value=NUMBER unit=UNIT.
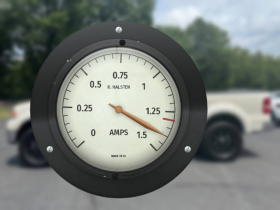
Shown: value=1.4 unit=A
